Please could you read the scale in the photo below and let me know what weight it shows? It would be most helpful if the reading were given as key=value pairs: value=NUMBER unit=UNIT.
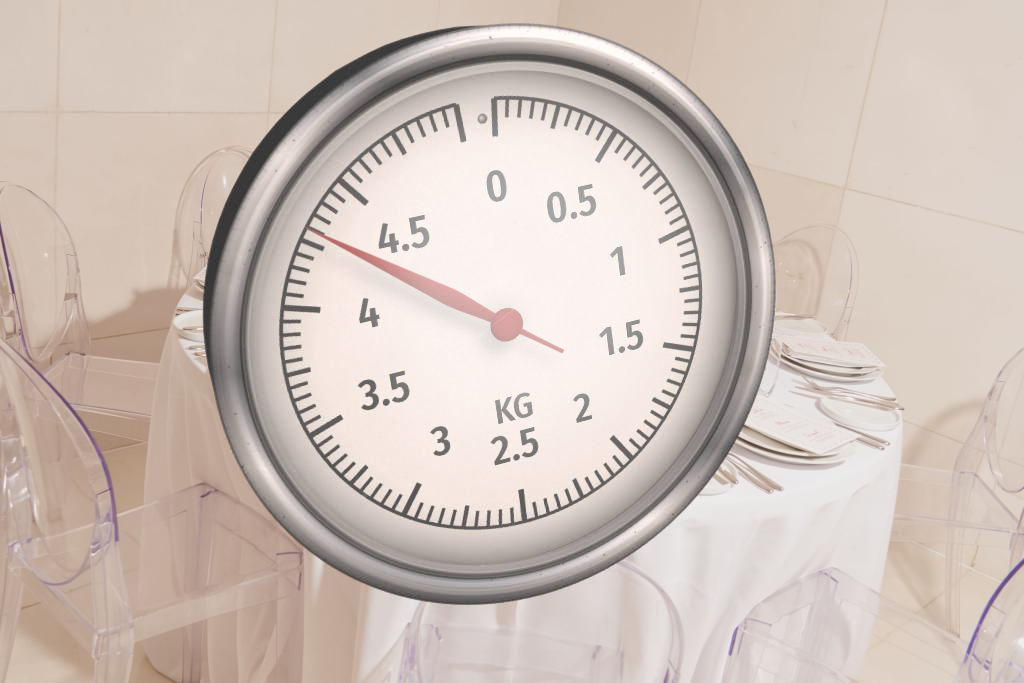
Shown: value=4.3 unit=kg
